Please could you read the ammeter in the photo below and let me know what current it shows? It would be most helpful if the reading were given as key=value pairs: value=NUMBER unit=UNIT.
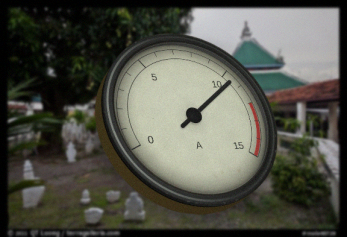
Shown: value=10.5 unit=A
